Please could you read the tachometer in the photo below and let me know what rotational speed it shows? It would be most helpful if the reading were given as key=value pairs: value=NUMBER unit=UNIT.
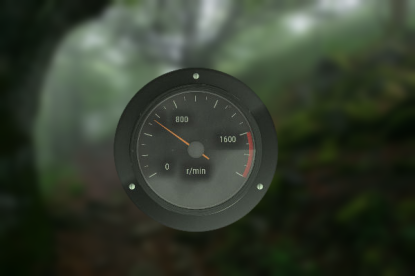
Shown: value=550 unit=rpm
